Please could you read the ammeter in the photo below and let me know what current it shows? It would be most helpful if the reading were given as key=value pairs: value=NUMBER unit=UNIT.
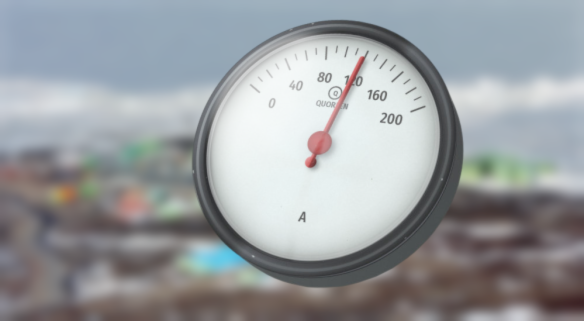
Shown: value=120 unit=A
